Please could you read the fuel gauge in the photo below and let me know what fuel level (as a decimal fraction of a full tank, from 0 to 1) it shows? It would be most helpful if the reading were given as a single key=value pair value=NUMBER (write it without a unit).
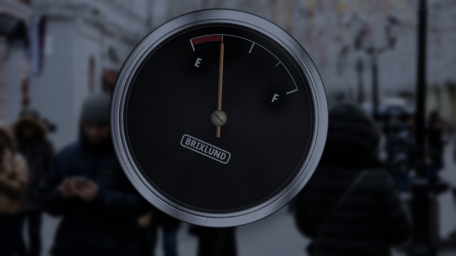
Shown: value=0.25
